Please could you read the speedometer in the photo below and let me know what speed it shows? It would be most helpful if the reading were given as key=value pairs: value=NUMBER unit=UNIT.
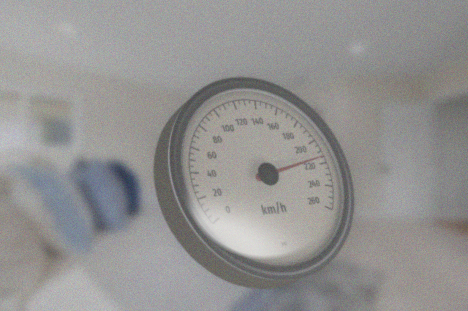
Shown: value=215 unit=km/h
